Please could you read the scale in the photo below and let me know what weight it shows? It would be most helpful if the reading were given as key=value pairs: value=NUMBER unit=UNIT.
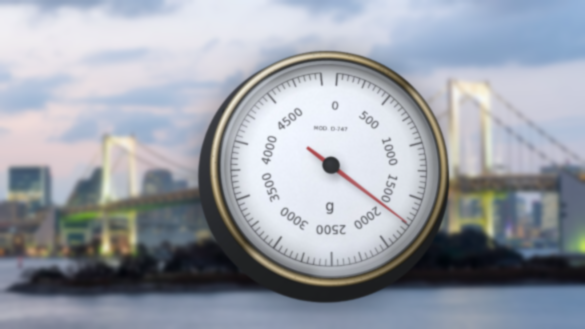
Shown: value=1750 unit=g
